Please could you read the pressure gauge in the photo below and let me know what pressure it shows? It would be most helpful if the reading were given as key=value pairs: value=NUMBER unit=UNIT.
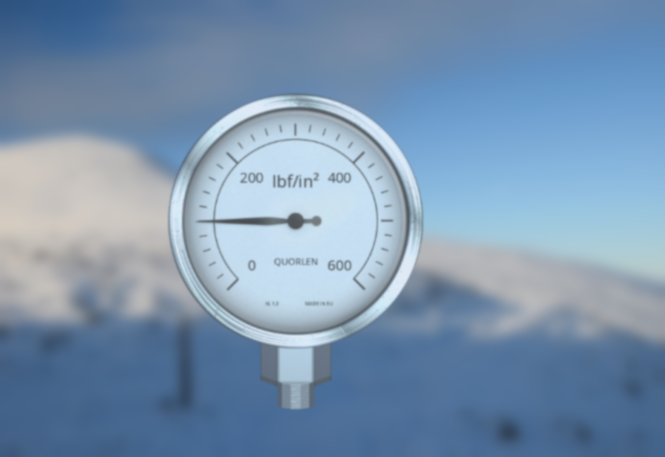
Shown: value=100 unit=psi
